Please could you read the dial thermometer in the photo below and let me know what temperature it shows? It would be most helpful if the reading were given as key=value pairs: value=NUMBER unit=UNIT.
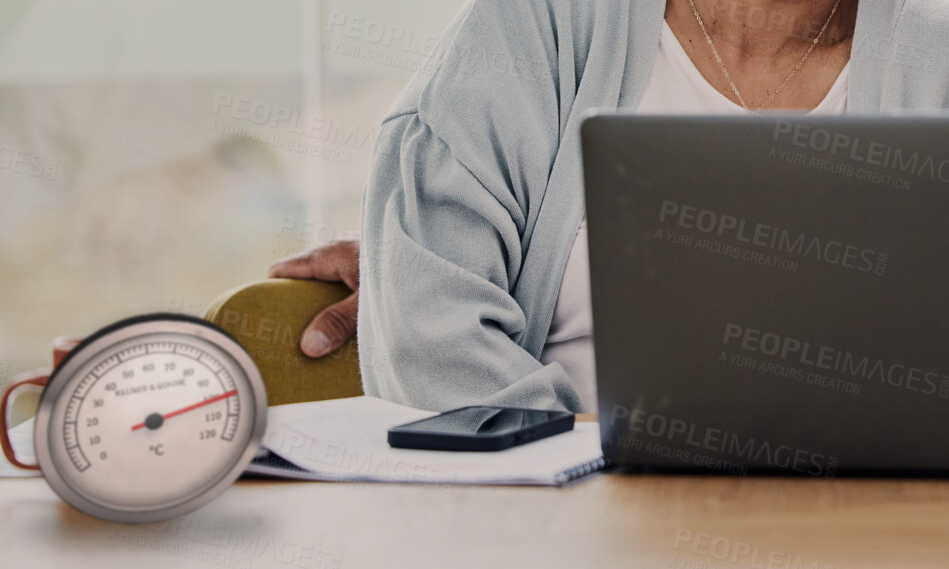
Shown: value=100 unit=°C
